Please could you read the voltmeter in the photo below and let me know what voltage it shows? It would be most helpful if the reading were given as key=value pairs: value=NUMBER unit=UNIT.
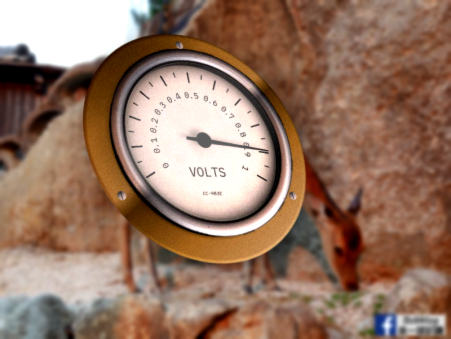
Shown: value=0.9 unit=V
